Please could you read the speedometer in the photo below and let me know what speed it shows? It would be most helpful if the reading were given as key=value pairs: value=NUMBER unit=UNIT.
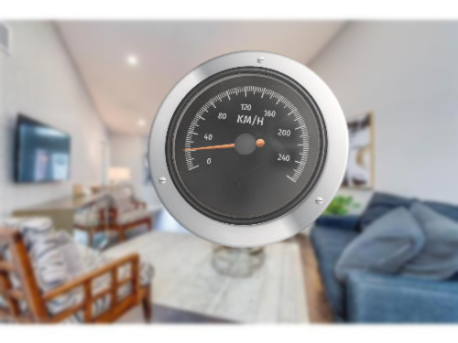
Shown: value=20 unit=km/h
